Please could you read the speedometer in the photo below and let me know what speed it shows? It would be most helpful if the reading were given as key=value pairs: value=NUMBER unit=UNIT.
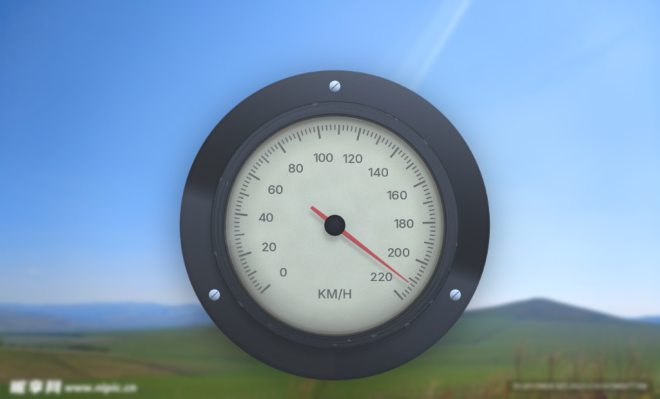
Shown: value=212 unit=km/h
